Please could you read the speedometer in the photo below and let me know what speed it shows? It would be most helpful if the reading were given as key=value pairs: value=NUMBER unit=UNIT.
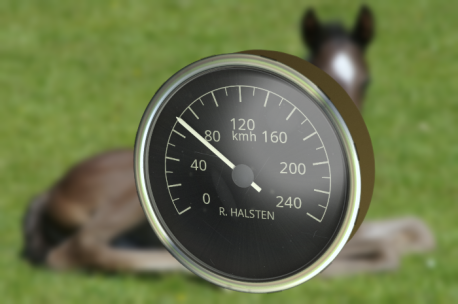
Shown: value=70 unit=km/h
